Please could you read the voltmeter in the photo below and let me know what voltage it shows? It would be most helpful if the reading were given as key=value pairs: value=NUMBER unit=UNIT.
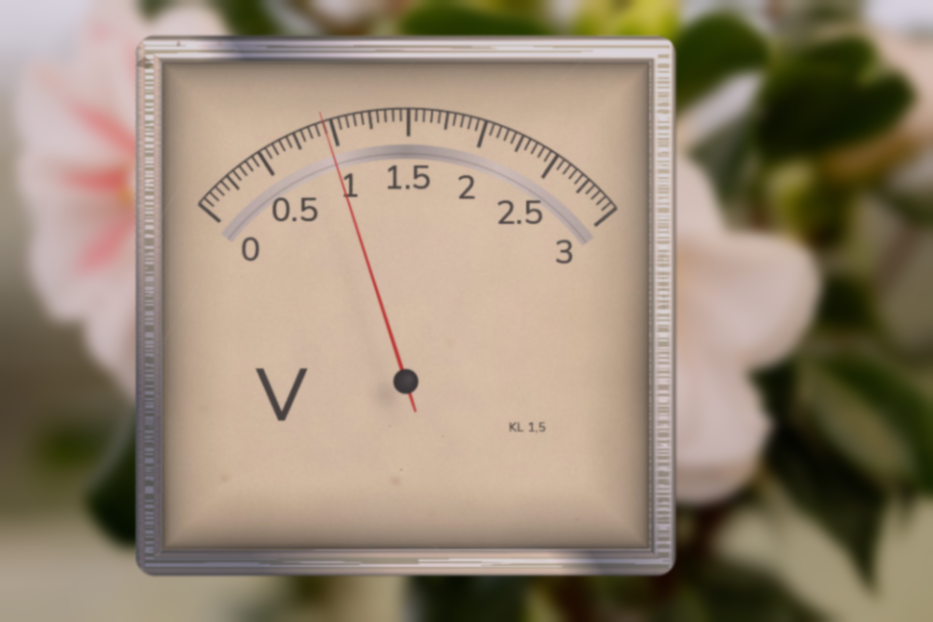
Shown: value=0.95 unit=V
